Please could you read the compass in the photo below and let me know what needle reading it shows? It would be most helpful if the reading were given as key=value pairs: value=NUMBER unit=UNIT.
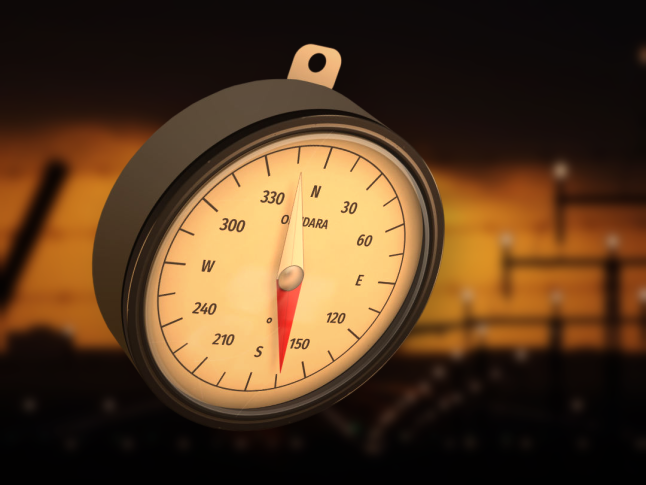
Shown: value=165 unit=°
